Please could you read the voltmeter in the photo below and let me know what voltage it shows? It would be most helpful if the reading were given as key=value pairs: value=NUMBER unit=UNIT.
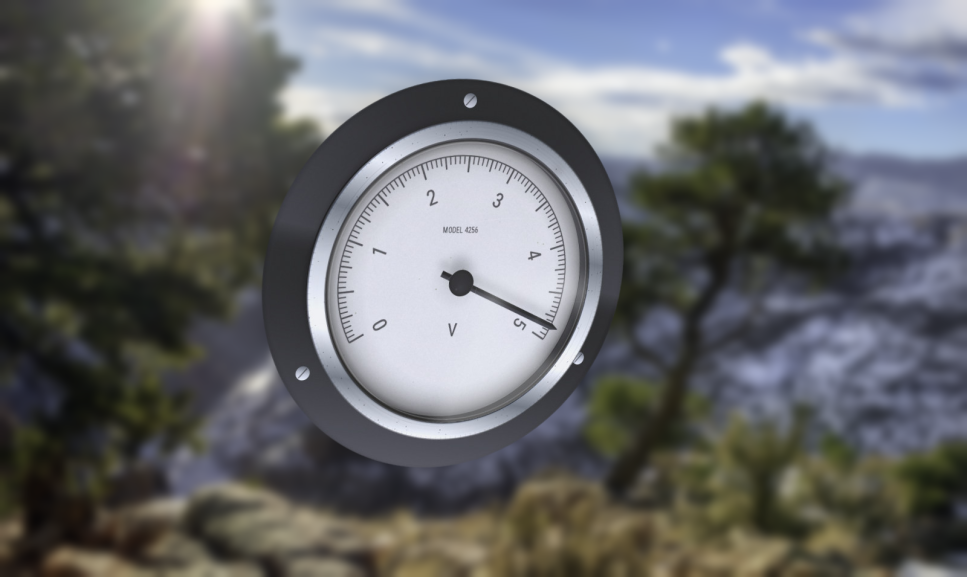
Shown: value=4.85 unit=V
